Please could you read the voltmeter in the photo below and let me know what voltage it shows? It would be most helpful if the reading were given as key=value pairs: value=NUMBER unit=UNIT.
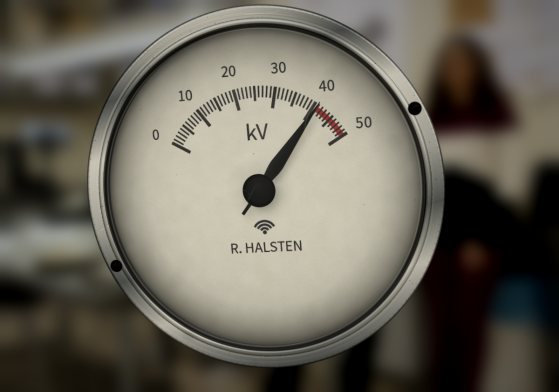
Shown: value=41 unit=kV
